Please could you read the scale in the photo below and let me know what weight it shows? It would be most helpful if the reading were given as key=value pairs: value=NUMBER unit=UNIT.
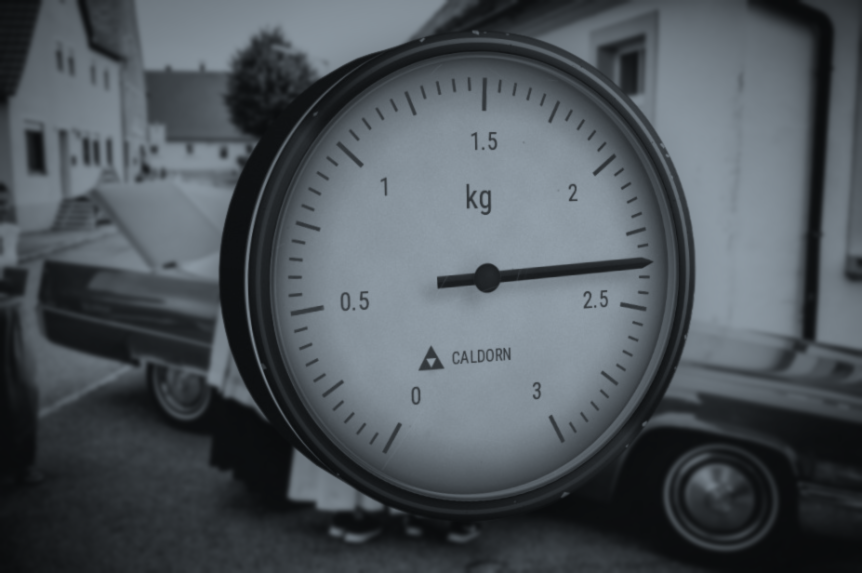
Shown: value=2.35 unit=kg
